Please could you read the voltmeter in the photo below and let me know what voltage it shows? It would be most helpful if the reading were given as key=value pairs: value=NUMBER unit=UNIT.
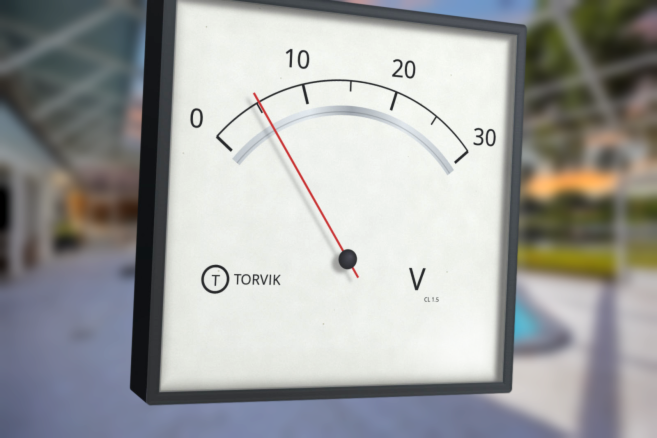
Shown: value=5 unit=V
